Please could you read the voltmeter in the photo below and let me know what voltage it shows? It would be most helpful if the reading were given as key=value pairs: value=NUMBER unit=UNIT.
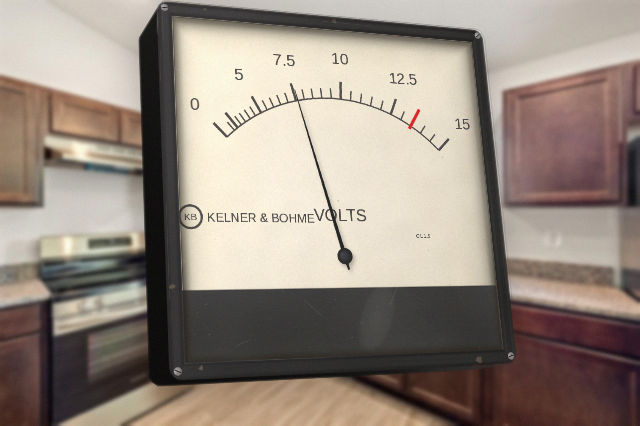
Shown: value=7.5 unit=V
